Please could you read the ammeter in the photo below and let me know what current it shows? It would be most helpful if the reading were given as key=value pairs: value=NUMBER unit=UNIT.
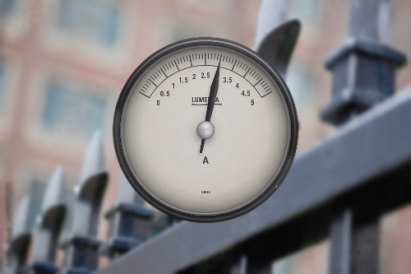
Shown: value=3 unit=A
